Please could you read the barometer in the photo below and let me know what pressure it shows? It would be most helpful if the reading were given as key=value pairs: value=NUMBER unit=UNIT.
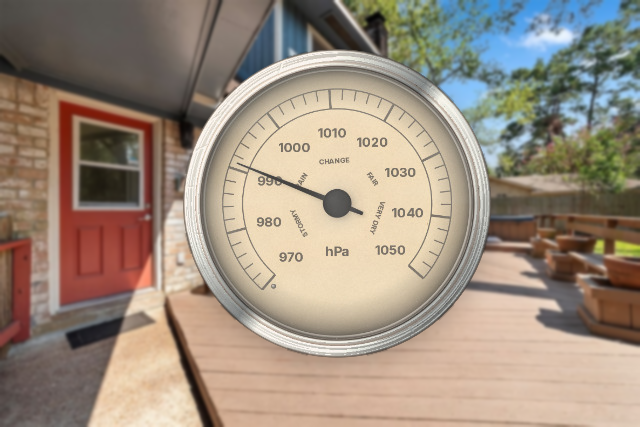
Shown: value=991 unit=hPa
